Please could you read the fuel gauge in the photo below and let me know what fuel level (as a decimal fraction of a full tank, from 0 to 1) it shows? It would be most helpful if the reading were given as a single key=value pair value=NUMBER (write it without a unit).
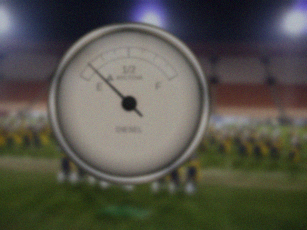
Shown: value=0.125
